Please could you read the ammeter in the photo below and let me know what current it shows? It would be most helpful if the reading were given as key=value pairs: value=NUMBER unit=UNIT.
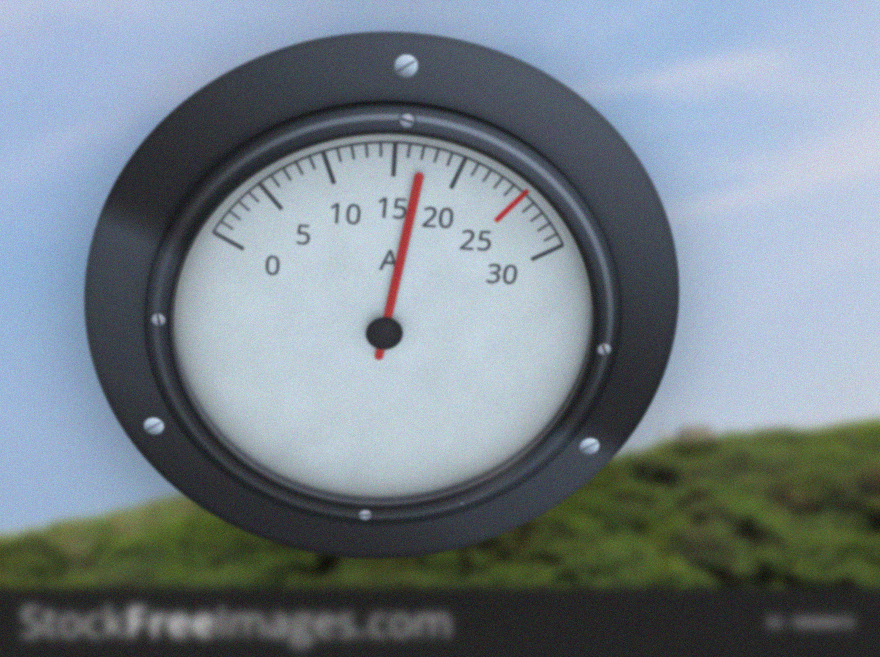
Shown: value=17 unit=A
